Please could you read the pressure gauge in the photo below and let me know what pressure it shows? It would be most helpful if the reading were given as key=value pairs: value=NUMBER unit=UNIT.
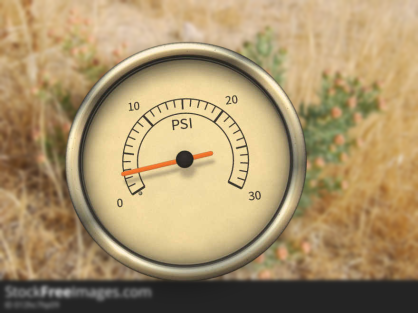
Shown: value=2.5 unit=psi
